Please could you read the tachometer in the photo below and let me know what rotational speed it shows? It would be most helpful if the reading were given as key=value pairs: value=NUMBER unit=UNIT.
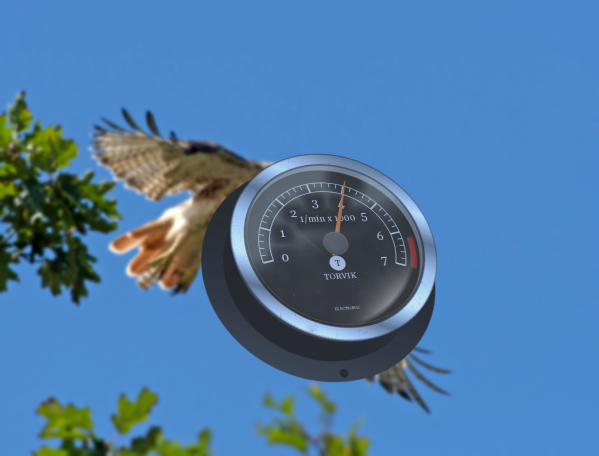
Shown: value=4000 unit=rpm
